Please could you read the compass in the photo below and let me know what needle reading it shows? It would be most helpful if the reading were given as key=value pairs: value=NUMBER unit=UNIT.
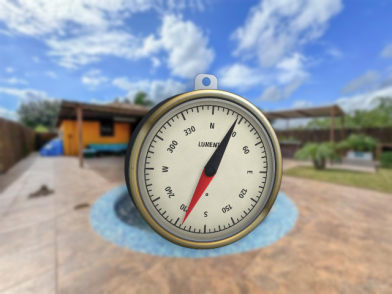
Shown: value=205 unit=°
